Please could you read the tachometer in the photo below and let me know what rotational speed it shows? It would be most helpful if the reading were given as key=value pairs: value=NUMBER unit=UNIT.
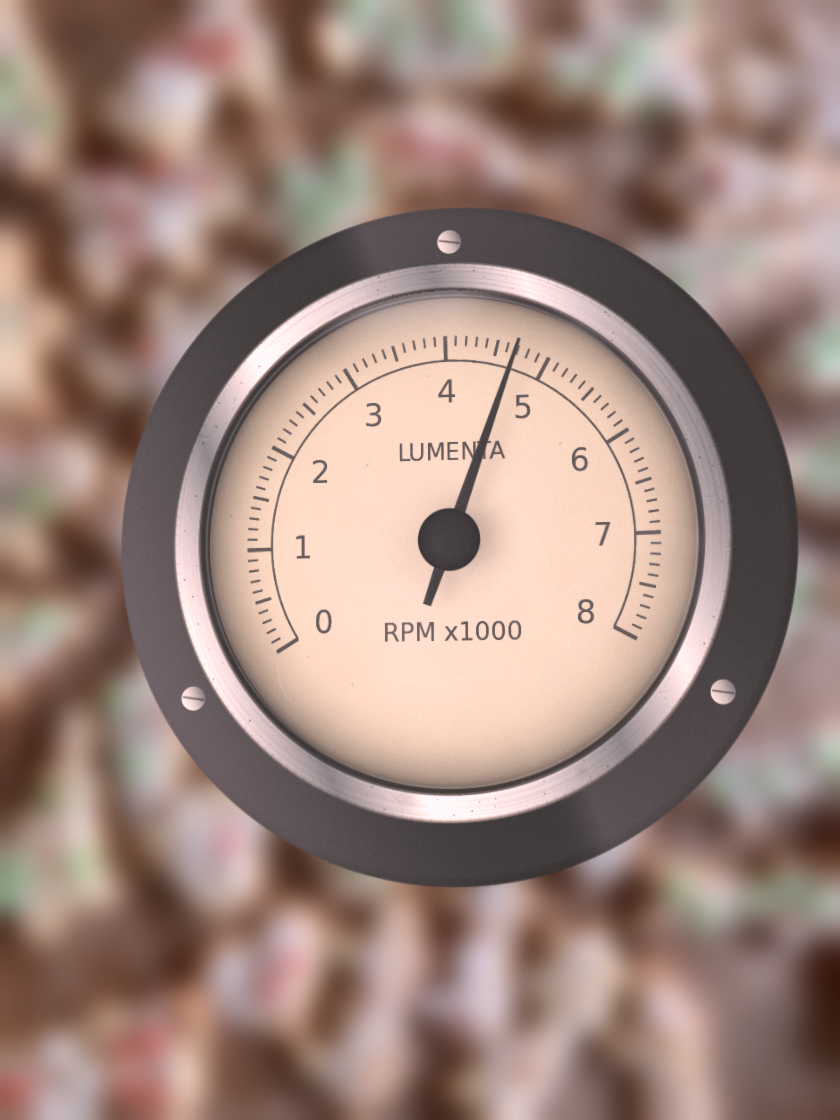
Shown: value=4700 unit=rpm
